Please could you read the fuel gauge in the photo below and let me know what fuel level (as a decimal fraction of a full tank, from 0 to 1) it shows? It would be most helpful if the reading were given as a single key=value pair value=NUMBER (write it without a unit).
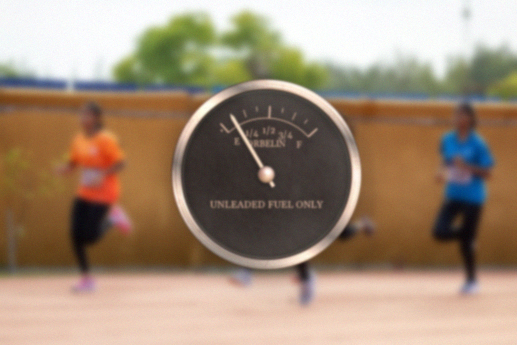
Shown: value=0.125
